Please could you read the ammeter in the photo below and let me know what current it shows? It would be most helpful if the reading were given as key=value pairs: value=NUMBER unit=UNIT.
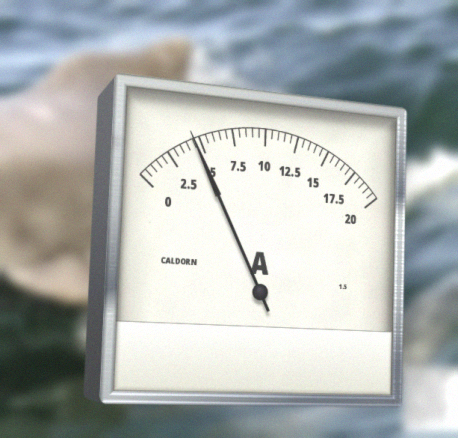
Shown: value=4.5 unit=A
